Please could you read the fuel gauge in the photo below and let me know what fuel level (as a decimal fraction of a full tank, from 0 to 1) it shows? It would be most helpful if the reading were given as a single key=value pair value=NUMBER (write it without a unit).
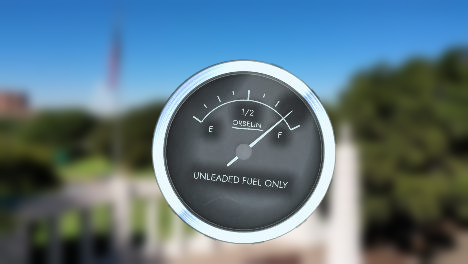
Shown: value=0.875
